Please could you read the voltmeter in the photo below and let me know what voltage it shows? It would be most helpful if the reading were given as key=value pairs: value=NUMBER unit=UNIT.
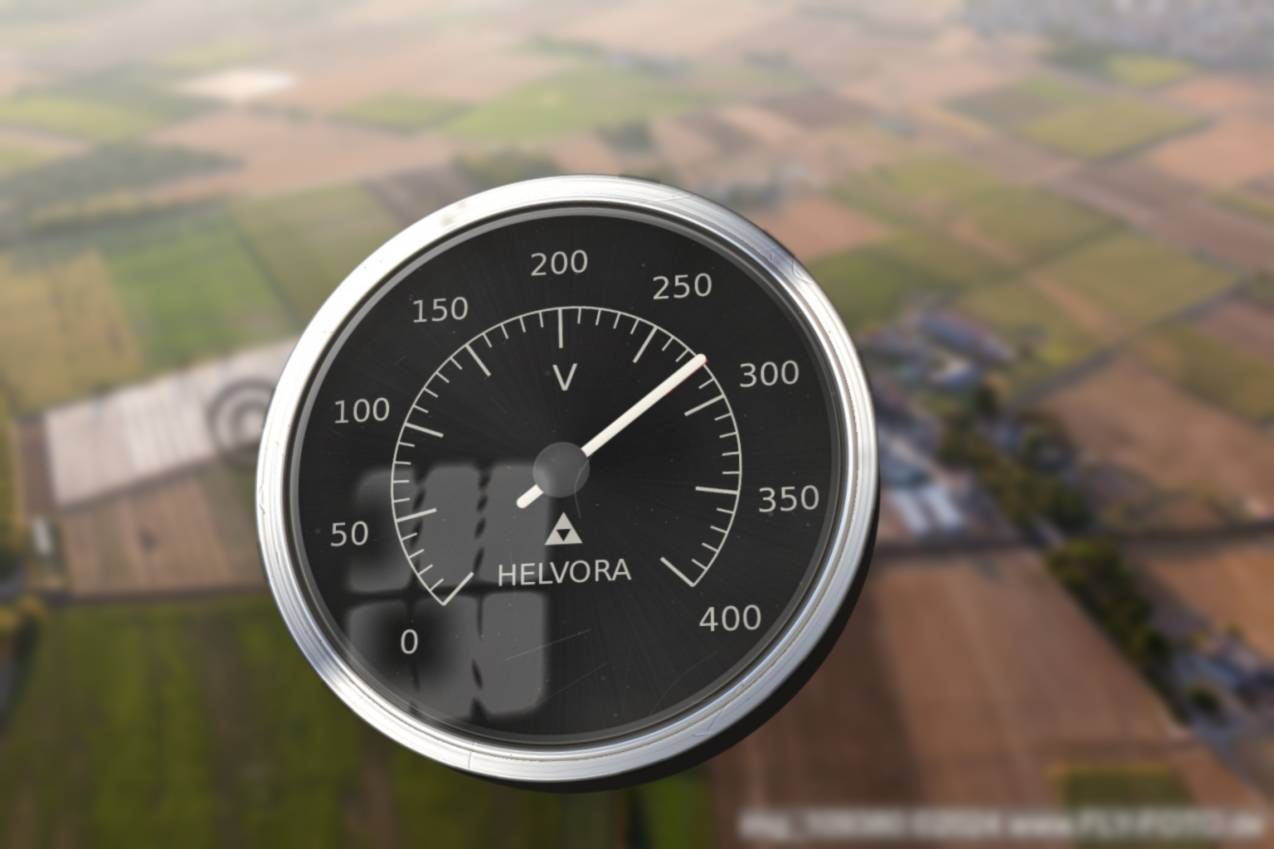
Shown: value=280 unit=V
